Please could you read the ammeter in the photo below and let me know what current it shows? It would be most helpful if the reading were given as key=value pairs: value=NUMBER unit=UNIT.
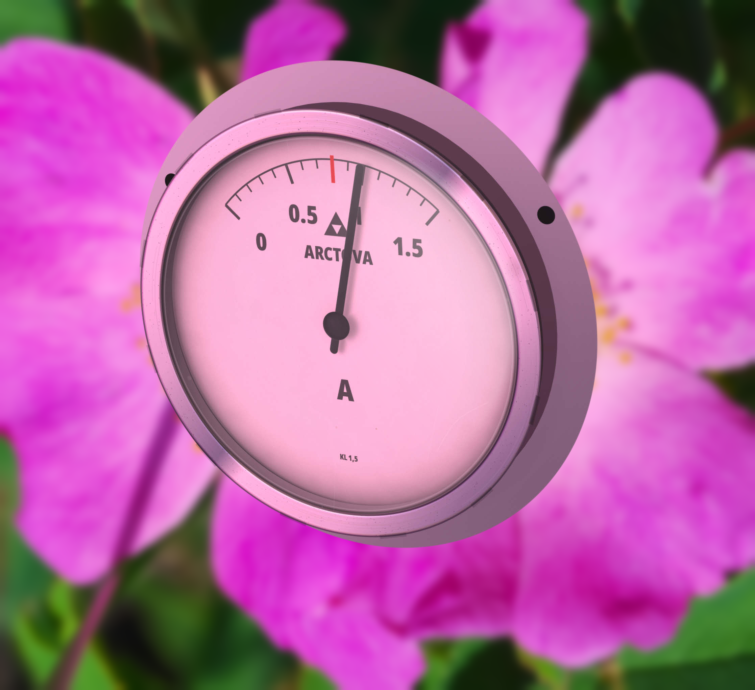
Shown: value=1 unit=A
